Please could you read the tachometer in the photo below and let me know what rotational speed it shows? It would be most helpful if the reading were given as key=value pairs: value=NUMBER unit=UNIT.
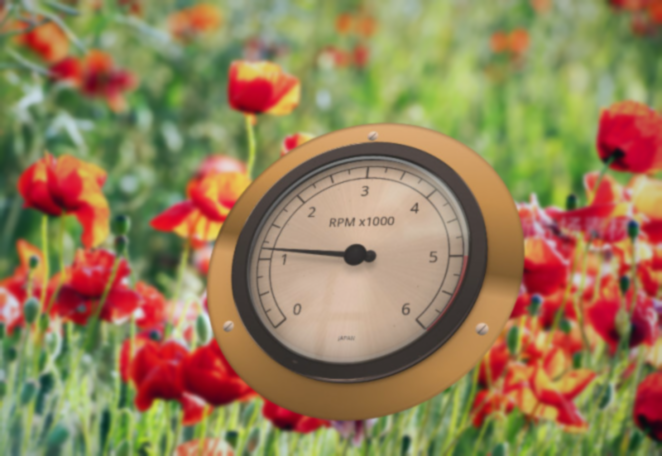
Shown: value=1125 unit=rpm
